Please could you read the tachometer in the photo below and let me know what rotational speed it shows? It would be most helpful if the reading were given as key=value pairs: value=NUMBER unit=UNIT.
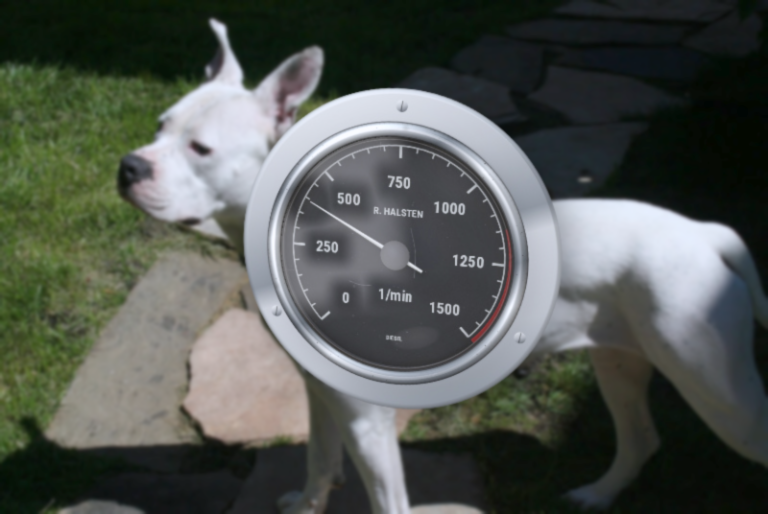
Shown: value=400 unit=rpm
